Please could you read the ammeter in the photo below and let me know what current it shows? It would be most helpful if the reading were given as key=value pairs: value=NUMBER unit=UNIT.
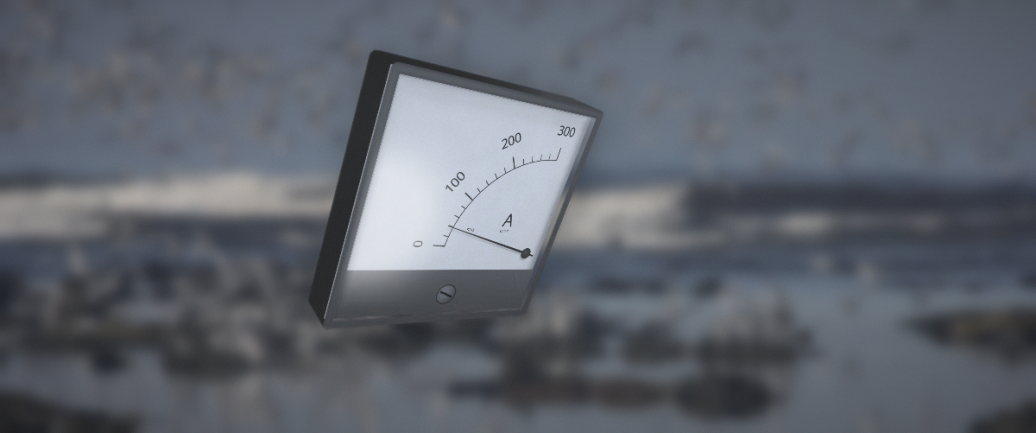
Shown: value=40 unit=A
